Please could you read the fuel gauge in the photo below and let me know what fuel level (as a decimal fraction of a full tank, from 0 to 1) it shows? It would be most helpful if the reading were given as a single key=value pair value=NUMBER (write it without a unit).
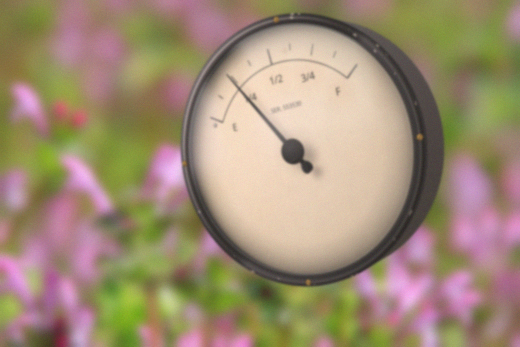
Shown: value=0.25
